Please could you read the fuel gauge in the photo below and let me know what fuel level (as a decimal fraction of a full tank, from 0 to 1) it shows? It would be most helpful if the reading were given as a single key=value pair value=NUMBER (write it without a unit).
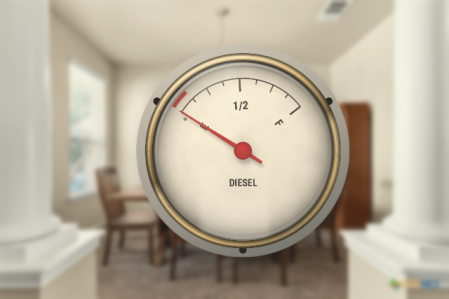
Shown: value=0
